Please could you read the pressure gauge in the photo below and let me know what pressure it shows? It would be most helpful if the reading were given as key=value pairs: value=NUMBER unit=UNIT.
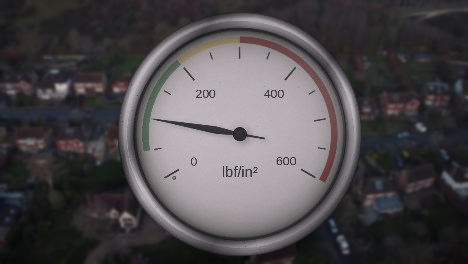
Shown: value=100 unit=psi
